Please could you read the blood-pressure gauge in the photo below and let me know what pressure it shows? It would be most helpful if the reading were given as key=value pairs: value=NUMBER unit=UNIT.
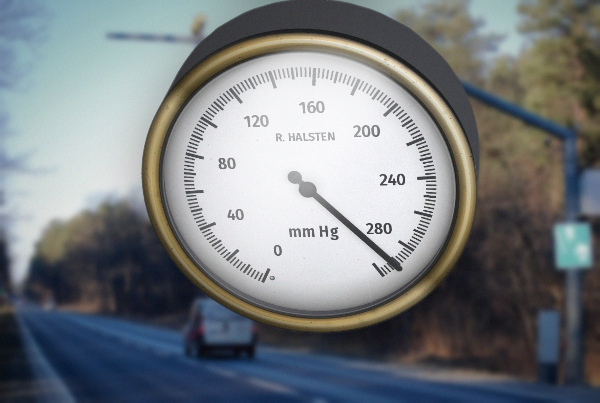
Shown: value=290 unit=mmHg
